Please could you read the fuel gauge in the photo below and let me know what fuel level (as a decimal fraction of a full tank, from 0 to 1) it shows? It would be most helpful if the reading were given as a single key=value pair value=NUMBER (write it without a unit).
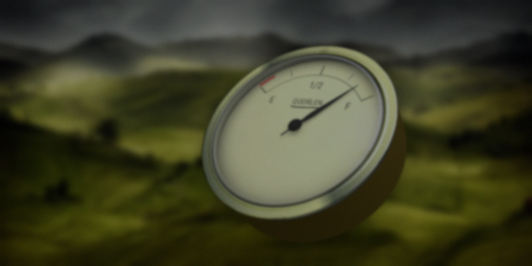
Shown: value=0.875
